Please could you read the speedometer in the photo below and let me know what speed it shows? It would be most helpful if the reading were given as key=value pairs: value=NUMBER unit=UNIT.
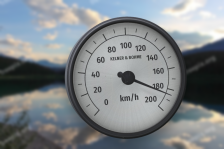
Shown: value=185 unit=km/h
